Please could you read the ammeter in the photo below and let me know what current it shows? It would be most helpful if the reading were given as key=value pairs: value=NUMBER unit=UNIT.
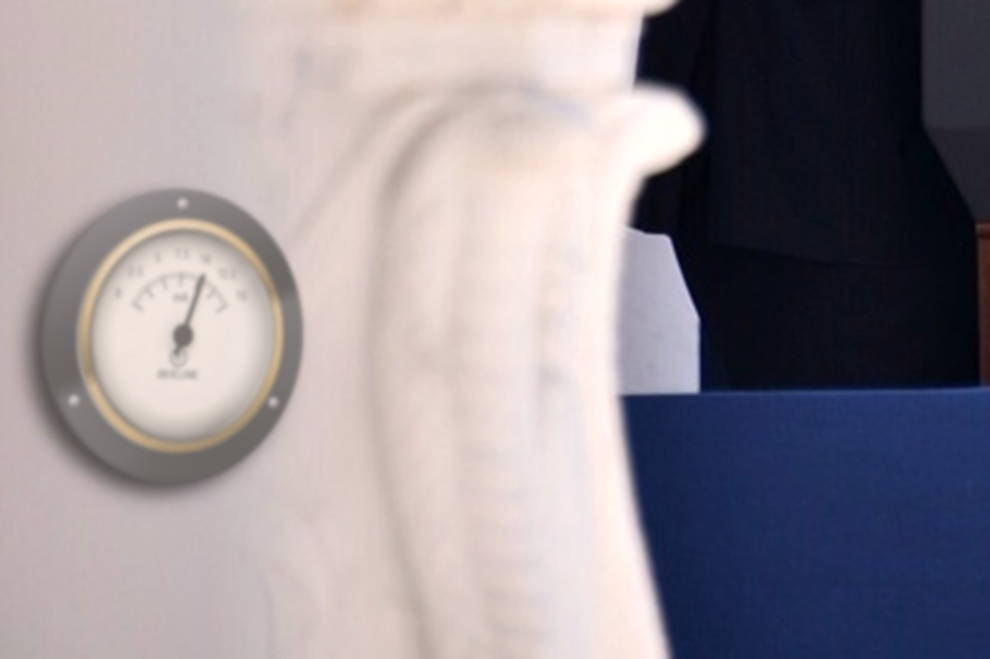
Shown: value=10 unit=mA
